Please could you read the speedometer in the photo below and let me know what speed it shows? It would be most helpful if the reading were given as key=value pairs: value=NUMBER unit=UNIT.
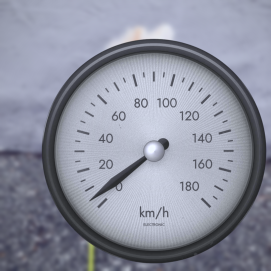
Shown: value=5 unit=km/h
